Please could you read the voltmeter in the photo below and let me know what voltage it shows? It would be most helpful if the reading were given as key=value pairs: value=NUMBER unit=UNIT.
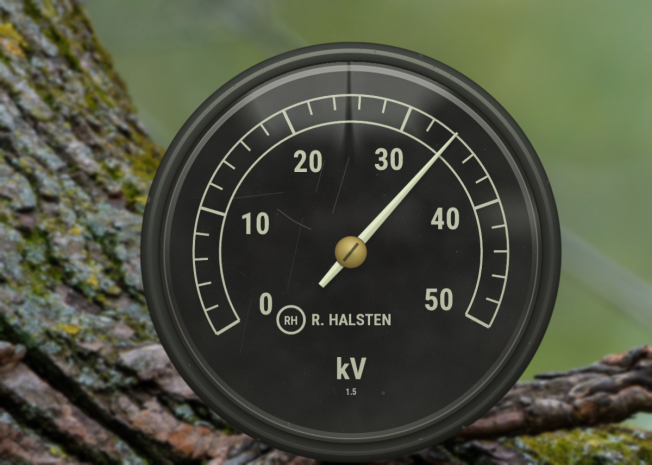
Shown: value=34 unit=kV
